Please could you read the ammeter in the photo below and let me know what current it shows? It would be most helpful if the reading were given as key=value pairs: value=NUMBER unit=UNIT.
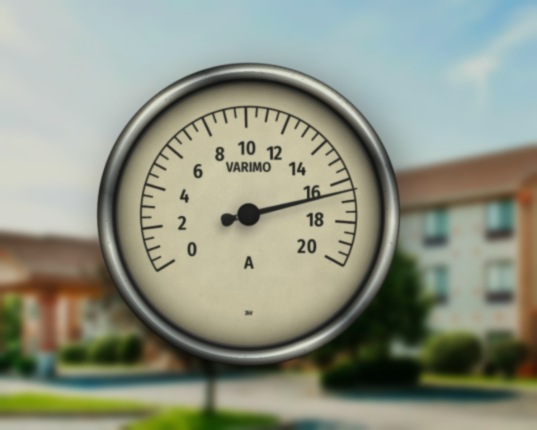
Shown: value=16.5 unit=A
